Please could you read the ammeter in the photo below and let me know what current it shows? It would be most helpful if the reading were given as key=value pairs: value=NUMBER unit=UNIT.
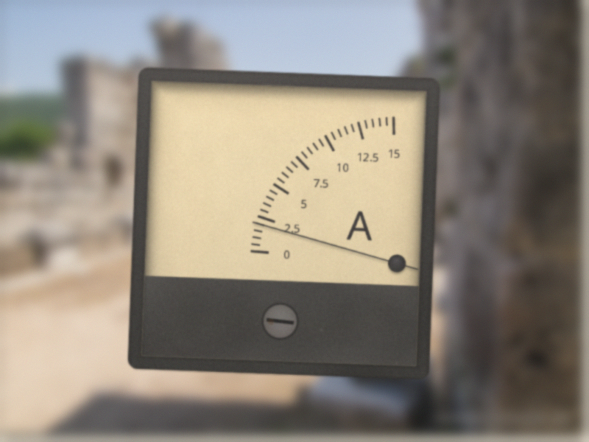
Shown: value=2 unit=A
